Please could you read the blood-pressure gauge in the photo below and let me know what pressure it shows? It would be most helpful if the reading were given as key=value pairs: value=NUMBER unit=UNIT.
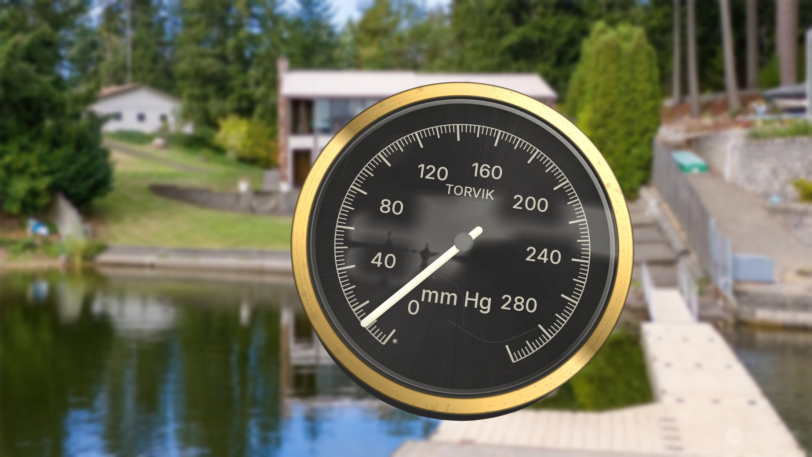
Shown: value=12 unit=mmHg
